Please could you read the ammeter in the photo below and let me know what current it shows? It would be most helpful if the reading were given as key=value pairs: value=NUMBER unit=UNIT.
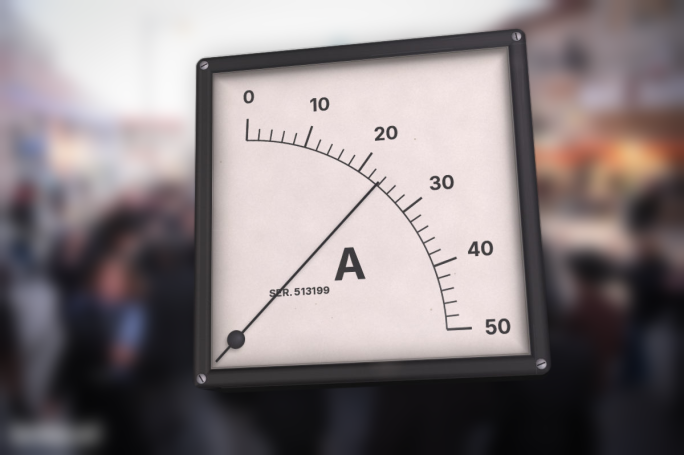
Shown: value=24 unit=A
